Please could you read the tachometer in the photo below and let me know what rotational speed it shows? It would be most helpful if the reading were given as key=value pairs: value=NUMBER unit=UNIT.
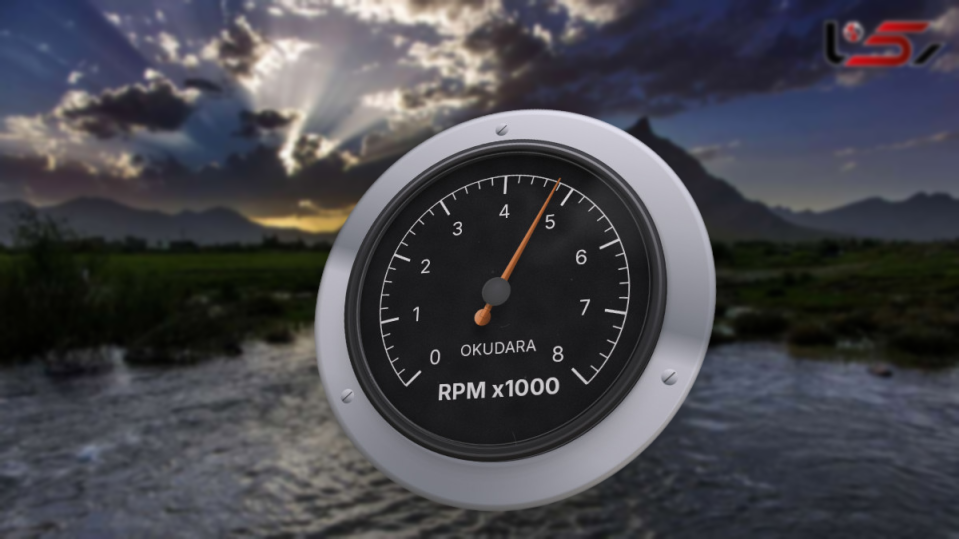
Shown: value=4800 unit=rpm
